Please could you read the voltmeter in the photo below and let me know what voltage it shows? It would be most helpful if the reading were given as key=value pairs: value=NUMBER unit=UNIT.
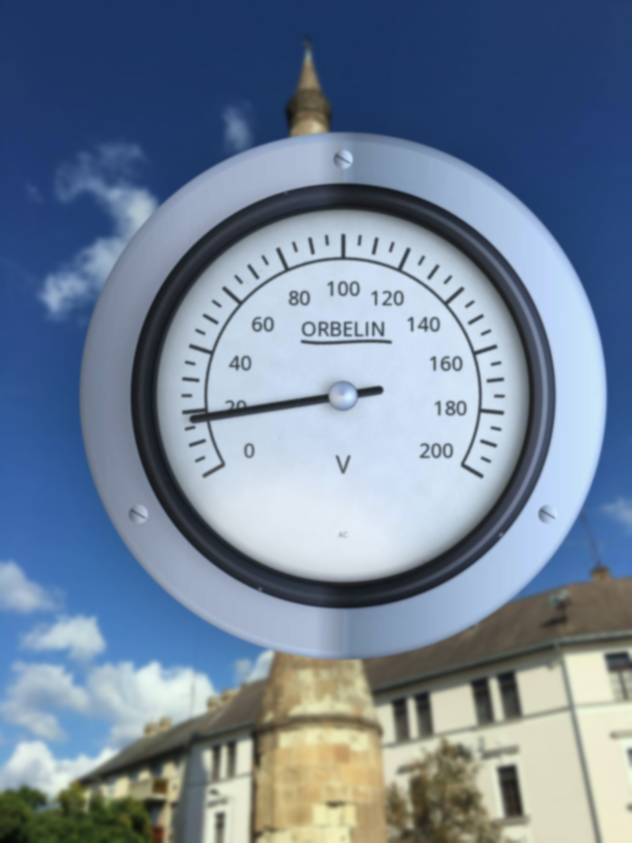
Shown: value=17.5 unit=V
